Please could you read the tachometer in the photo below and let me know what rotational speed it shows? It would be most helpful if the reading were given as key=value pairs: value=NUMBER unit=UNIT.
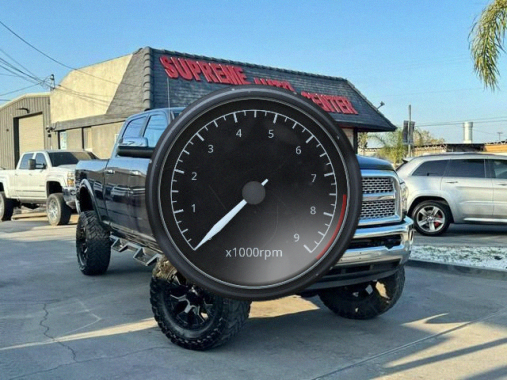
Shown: value=0 unit=rpm
